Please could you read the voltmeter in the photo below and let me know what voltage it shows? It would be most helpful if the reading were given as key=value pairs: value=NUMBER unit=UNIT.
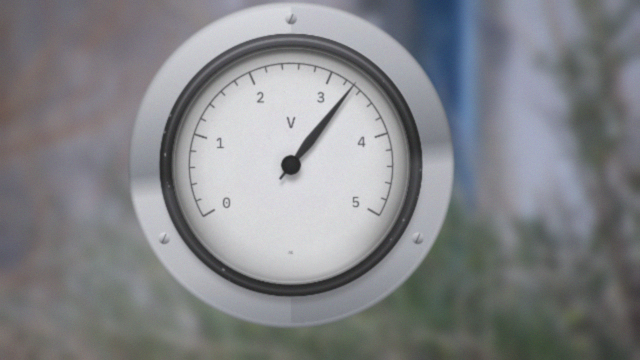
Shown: value=3.3 unit=V
